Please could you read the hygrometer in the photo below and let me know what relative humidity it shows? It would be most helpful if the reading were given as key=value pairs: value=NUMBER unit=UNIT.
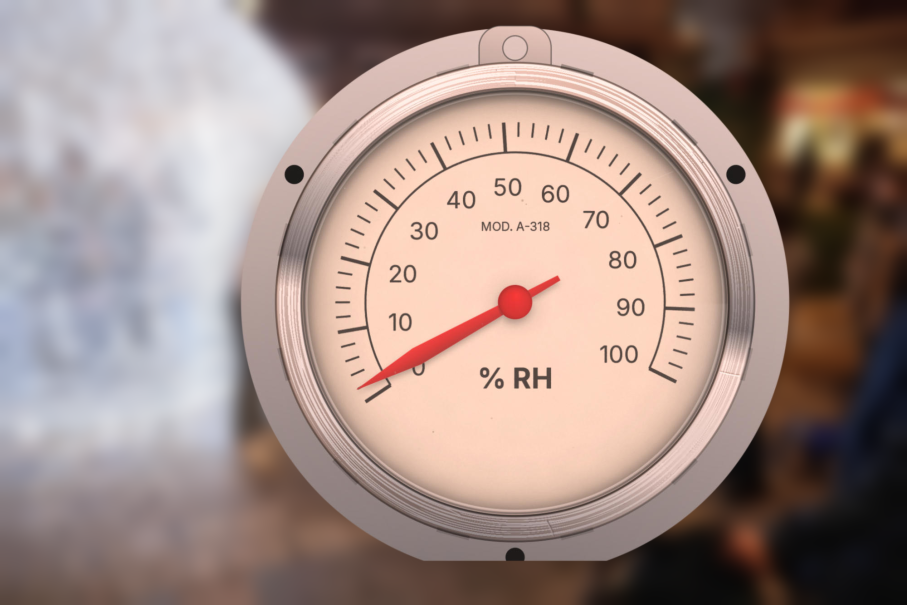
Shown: value=2 unit=%
